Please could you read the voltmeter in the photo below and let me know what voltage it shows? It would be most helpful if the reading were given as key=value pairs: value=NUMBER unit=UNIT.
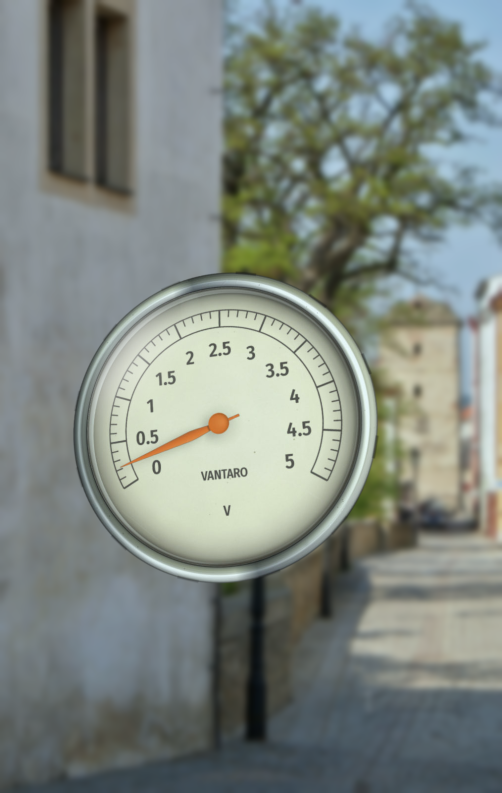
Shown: value=0.2 unit=V
